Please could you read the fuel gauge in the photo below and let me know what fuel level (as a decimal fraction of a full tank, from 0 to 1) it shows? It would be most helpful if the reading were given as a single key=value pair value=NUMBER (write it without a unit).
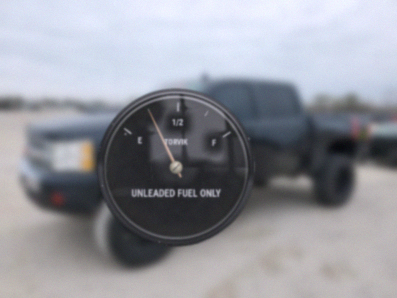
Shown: value=0.25
